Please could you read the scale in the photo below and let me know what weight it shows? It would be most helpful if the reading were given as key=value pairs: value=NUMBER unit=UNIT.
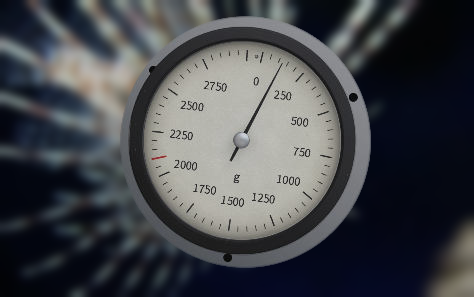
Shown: value=125 unit=g
